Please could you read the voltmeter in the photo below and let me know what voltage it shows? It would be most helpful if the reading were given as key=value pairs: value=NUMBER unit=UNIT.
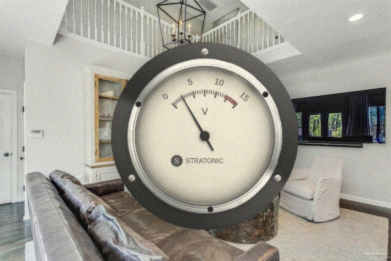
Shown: value=2.5 unit=V
